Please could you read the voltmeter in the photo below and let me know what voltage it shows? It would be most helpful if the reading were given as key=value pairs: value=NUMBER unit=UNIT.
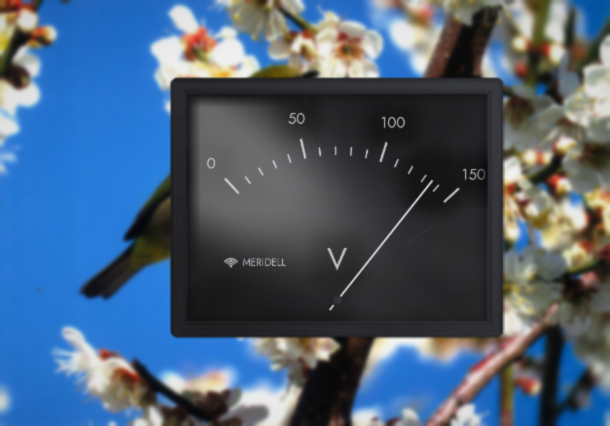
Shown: value=135 unit=V
